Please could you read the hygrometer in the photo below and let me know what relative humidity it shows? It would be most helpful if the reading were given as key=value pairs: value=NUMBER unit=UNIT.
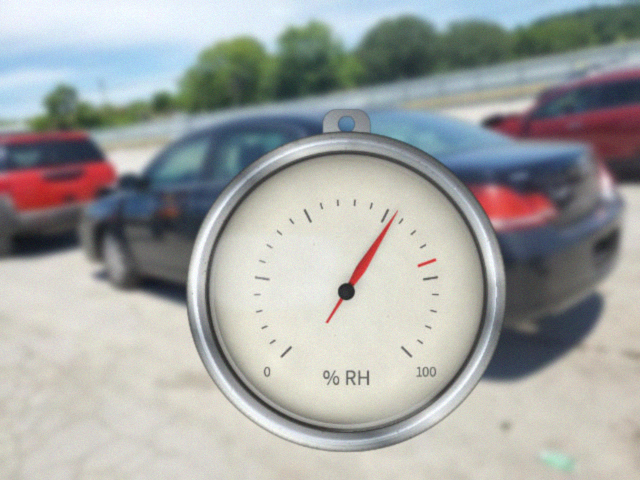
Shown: value=62 unit=%
